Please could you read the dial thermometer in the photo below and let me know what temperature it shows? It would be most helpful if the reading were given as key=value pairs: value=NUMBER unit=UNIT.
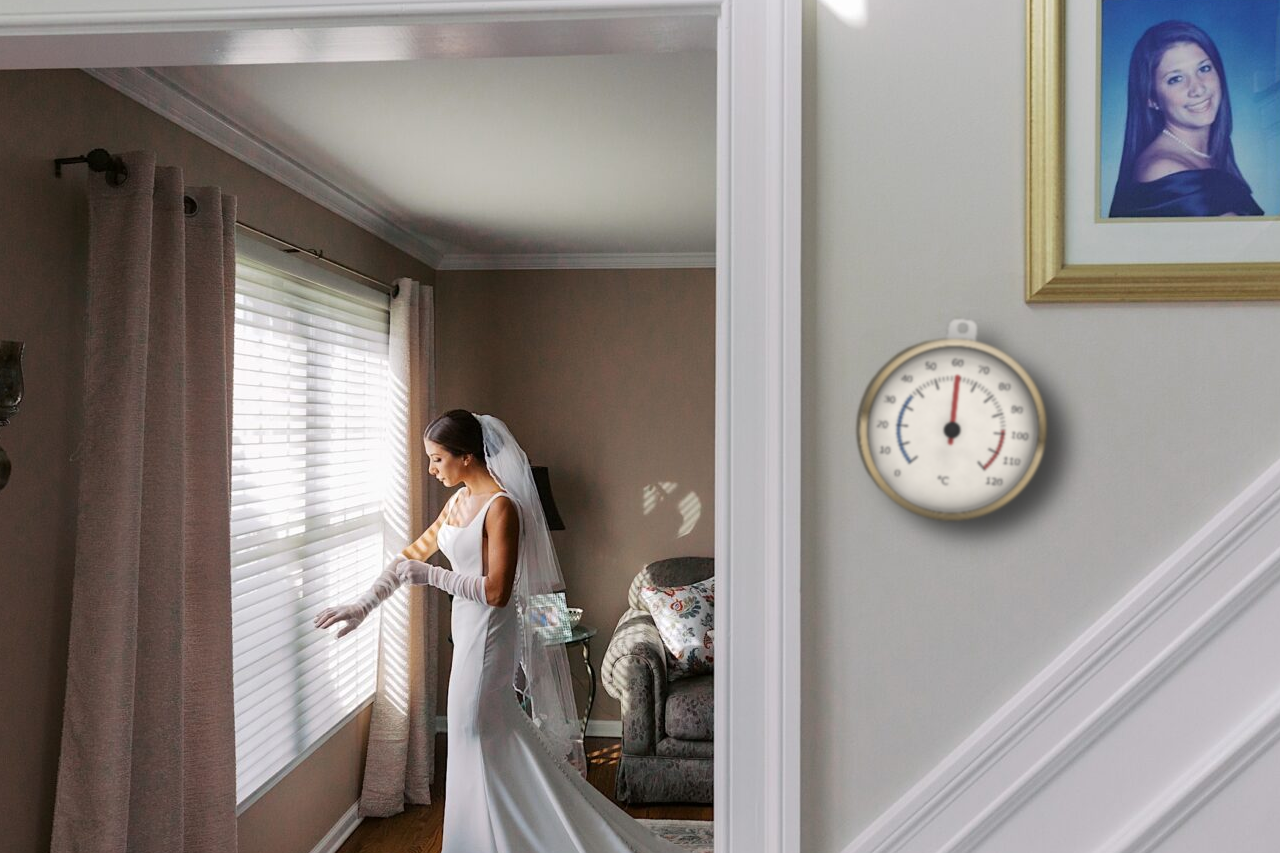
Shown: value=60 unit=°C
